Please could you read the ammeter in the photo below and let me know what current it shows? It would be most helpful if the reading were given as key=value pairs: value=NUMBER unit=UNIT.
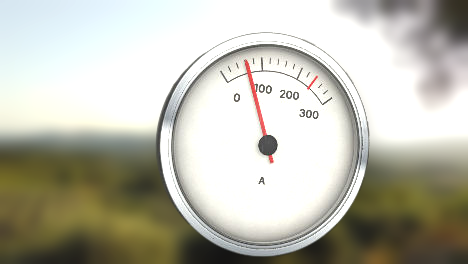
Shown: value=60 unit=A
